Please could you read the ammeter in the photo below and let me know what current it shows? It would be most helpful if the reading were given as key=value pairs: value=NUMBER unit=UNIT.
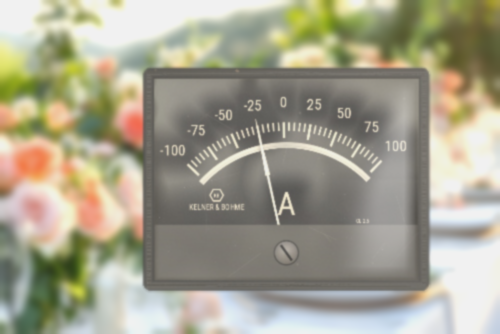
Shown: value=-25 unit=A
